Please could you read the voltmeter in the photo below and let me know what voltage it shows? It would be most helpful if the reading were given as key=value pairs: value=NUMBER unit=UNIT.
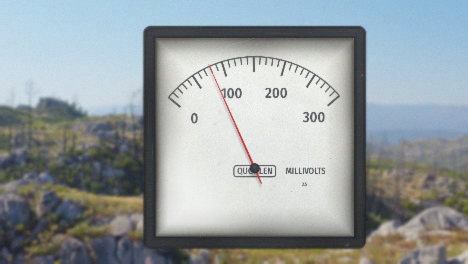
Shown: value=80 unit=mV
